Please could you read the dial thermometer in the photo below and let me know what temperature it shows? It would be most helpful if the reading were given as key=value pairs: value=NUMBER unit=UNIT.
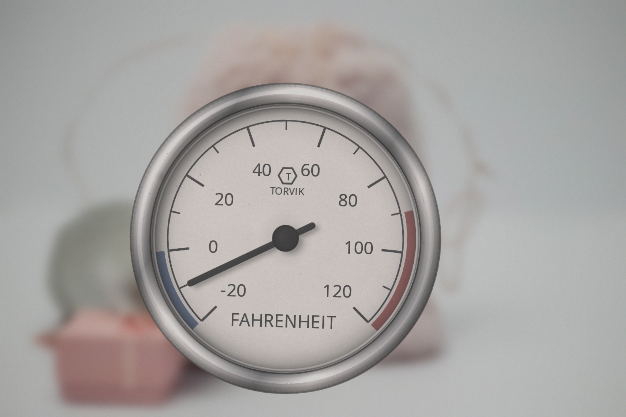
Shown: value=-10 unit=°F
